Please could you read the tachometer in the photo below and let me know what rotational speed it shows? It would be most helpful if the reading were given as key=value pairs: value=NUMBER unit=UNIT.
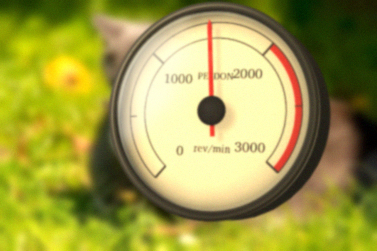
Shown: value=1500 unit=rpm
